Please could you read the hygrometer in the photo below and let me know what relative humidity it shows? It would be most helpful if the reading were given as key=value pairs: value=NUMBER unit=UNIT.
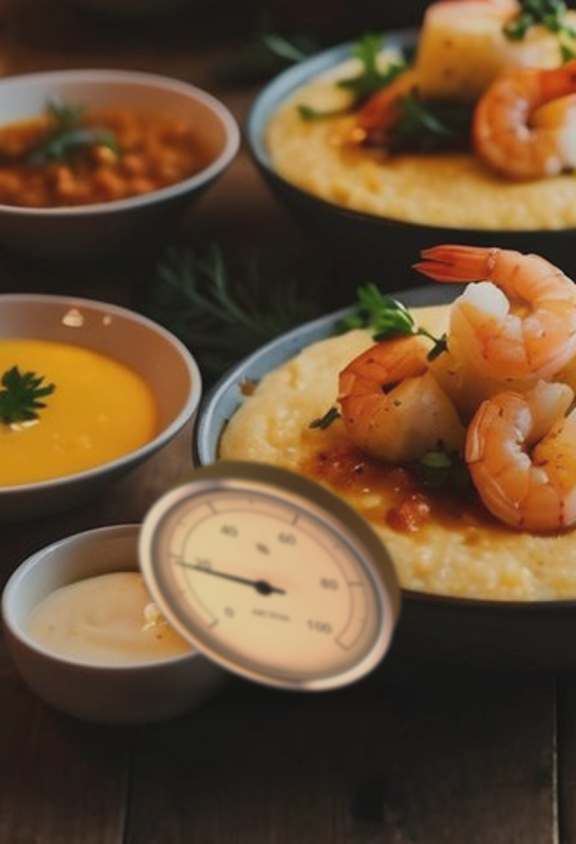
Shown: value=20 unit=%
